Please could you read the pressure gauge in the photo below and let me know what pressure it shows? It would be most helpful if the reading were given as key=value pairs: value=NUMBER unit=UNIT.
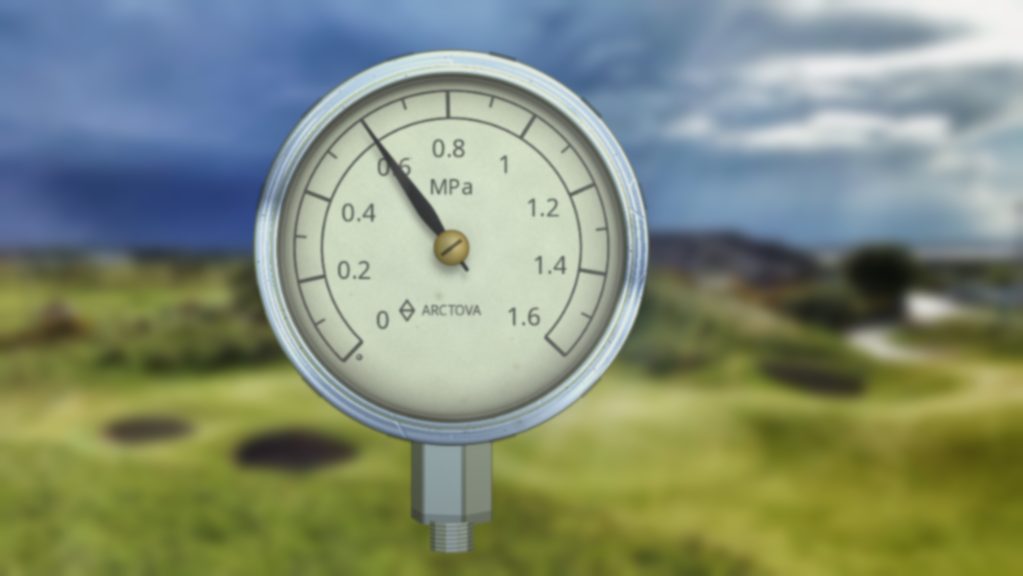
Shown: value=0.6 unit=MPa
